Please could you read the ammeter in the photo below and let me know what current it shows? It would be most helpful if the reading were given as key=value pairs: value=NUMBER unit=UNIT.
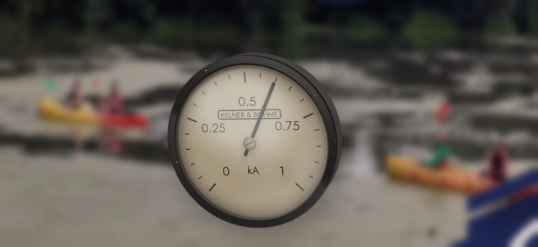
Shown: value=0.6 unit=kA
